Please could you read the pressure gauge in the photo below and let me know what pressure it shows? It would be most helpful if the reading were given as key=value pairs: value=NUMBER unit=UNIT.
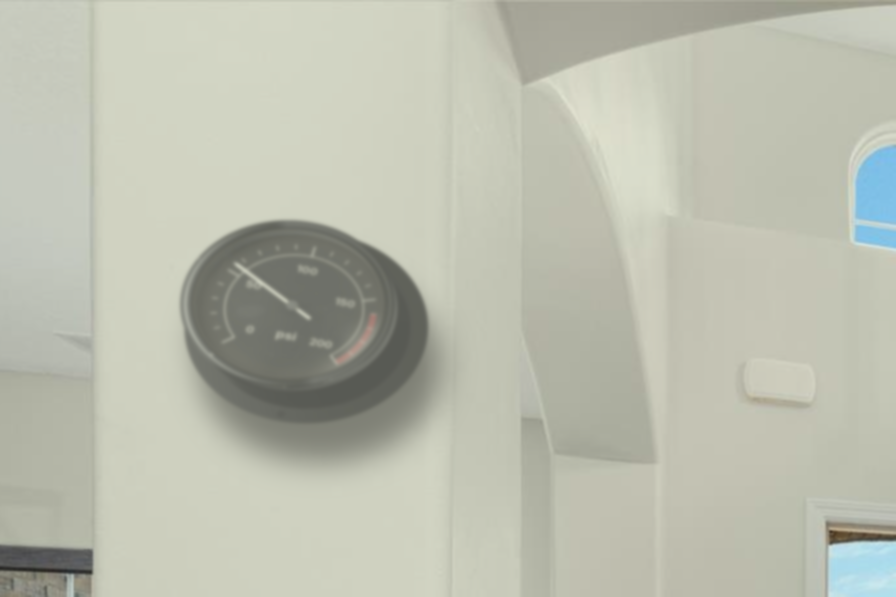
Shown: value=55 unit=psi
